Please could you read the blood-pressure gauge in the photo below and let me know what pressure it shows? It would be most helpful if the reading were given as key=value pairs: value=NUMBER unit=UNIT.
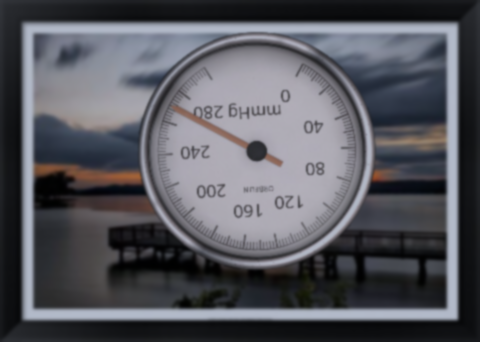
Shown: value=270 unit=mmHg
